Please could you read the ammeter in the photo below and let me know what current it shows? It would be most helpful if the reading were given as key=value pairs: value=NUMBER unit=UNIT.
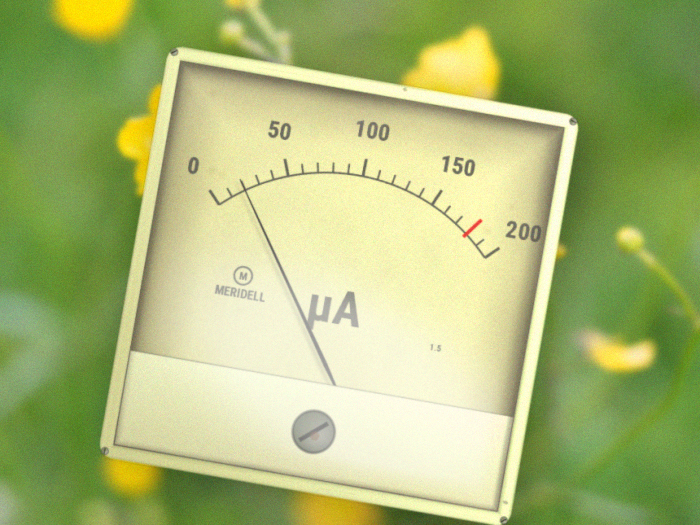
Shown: value=20 unit=µA
